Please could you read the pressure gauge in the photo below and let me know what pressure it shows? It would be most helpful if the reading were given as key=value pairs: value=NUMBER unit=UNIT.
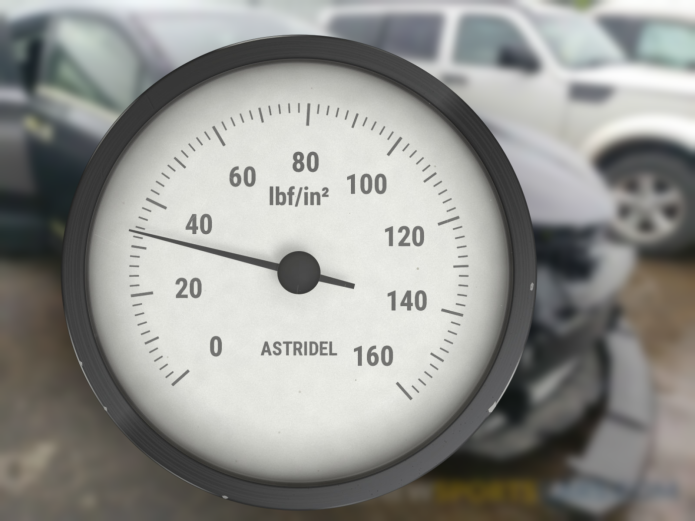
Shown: value=33 unit=psi
